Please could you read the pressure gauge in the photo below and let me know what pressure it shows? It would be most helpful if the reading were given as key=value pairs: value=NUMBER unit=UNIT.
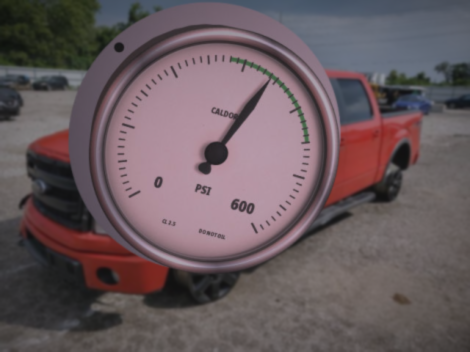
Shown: value=340 unit=psi
